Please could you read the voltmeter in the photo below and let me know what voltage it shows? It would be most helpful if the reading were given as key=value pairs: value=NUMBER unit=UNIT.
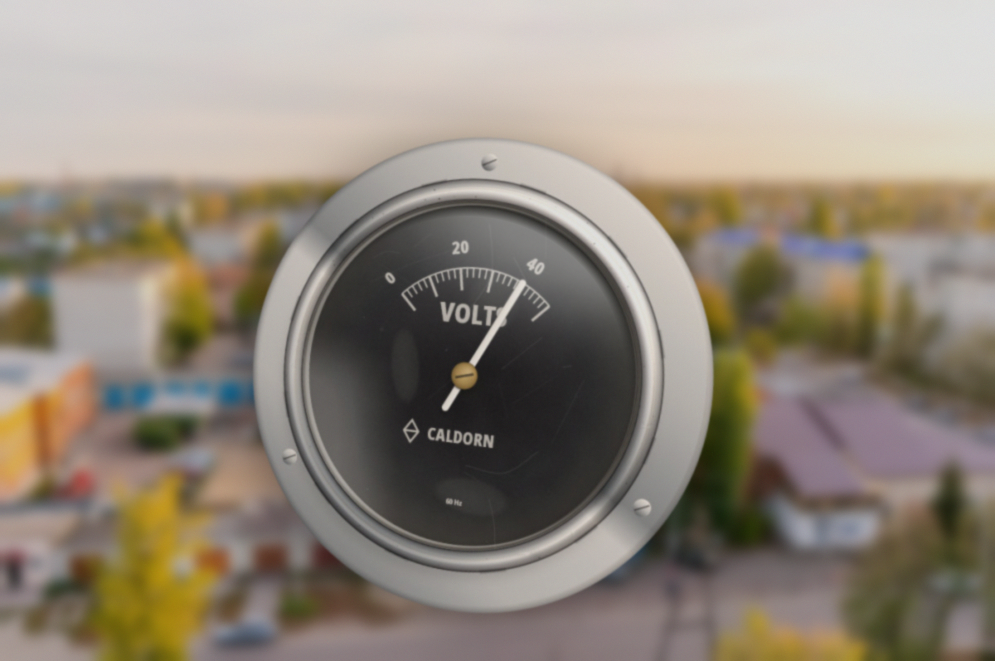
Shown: value=40 unit=V
